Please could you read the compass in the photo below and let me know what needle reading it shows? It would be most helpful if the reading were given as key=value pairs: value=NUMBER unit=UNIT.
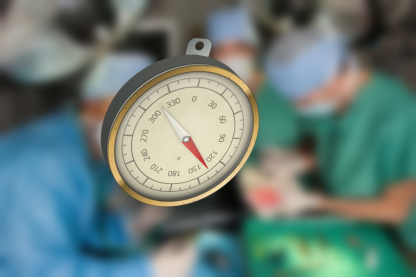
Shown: value=135 unit=°
